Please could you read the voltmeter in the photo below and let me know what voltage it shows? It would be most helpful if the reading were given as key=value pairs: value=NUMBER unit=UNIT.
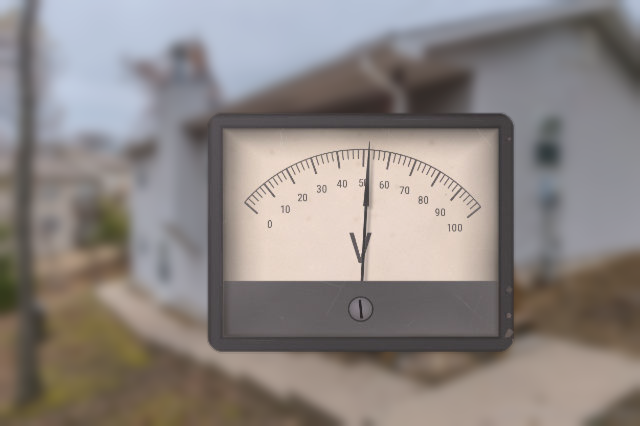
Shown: value=52 unit=V
